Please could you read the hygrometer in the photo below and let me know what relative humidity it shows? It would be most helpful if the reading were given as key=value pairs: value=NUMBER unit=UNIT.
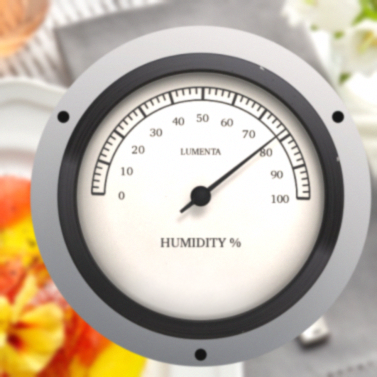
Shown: value=78 unit=%
